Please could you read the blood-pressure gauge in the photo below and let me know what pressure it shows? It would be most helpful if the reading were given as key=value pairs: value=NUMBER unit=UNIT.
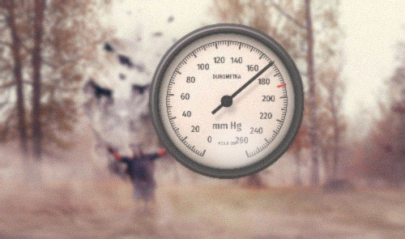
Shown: value=170 unit=mmHg
